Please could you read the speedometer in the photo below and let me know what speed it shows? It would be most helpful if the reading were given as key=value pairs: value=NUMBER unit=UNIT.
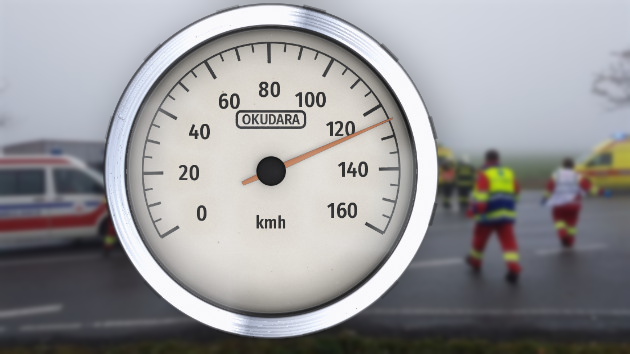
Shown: value=125 unit=km/h
